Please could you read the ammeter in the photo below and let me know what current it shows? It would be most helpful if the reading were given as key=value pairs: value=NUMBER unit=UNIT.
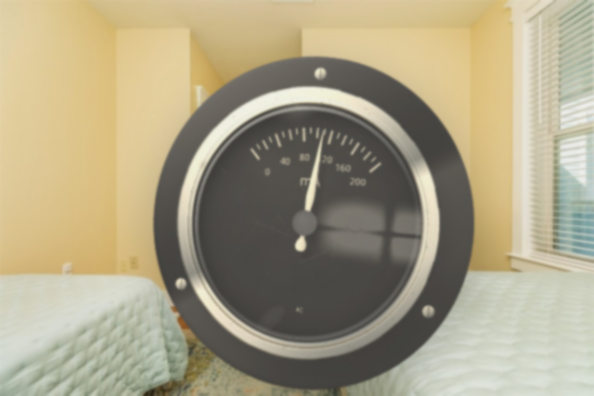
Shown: value=110 unit=mA
